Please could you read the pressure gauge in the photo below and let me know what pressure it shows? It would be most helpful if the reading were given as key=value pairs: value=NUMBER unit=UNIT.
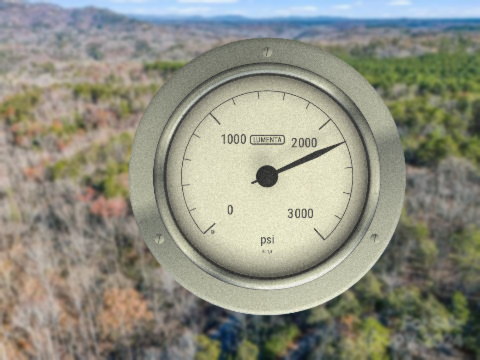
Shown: value=2200 unit=psi
